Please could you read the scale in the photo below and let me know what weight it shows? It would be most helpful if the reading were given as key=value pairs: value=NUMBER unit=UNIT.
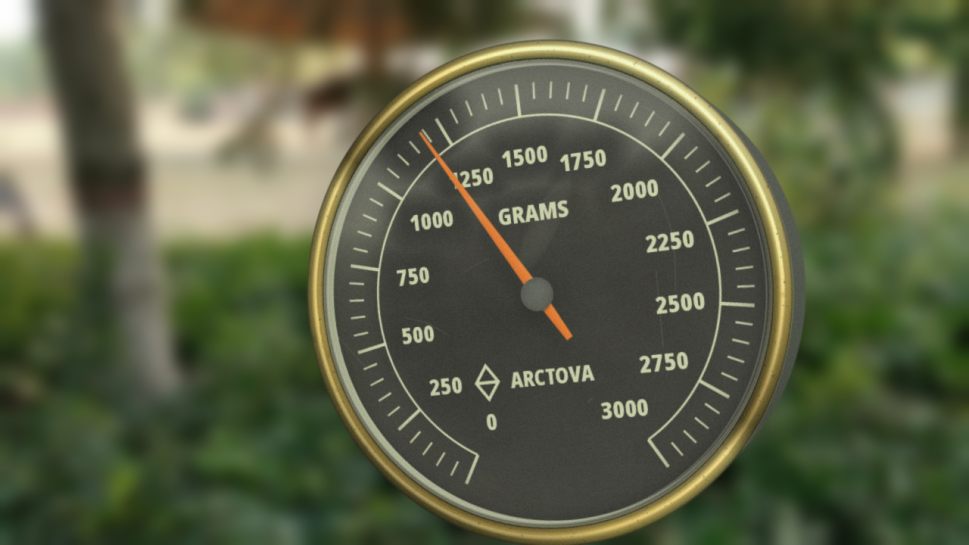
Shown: value=1200 unit=g
